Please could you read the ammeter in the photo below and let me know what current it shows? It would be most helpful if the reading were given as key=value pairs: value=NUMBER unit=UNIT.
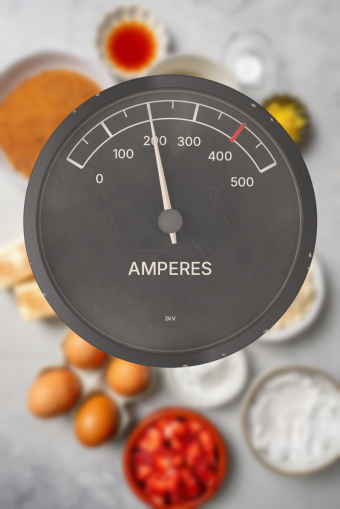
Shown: value=200 unit=A
